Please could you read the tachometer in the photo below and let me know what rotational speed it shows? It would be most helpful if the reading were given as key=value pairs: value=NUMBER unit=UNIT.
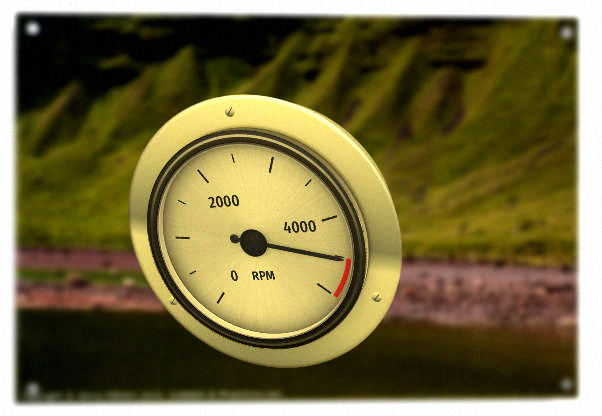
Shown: value=4500 unit=rpm
